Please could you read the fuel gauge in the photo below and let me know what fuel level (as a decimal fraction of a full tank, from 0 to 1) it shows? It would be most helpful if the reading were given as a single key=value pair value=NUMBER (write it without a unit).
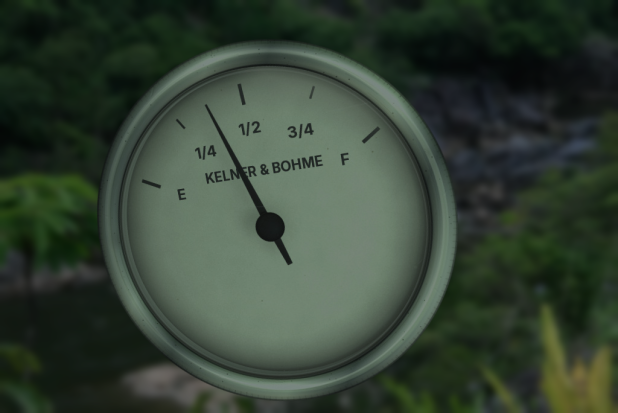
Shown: value=0.375
